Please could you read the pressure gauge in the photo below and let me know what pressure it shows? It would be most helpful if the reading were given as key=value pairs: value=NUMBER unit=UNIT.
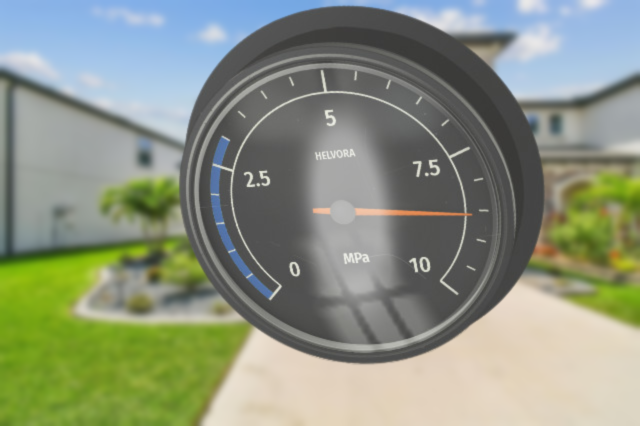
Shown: value=8.5 unit=MPa
